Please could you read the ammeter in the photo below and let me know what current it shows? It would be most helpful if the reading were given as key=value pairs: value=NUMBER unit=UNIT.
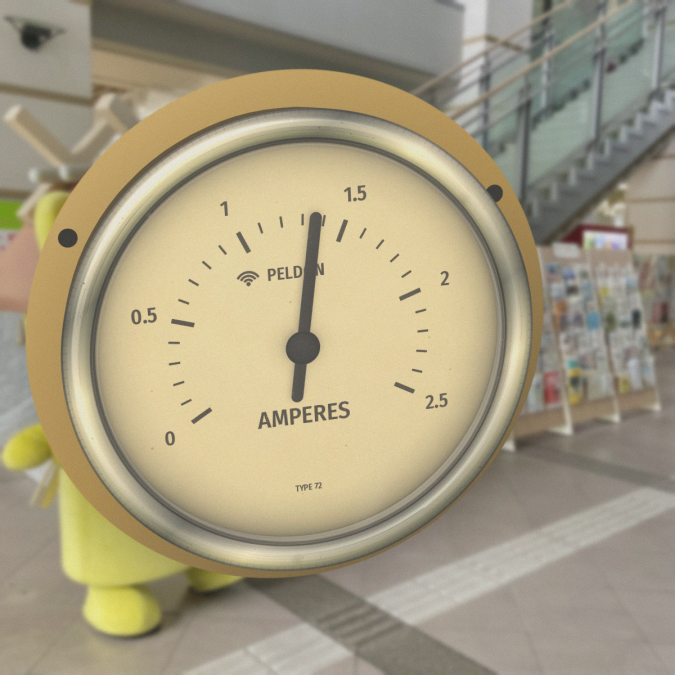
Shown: value=1.35 unit=A
